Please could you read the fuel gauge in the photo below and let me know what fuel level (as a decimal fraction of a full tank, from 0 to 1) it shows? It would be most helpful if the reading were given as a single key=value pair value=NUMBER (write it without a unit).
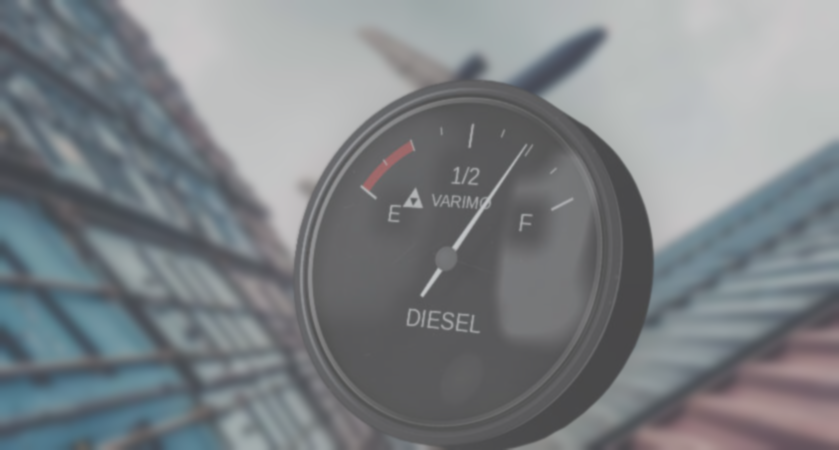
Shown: value=0.75
